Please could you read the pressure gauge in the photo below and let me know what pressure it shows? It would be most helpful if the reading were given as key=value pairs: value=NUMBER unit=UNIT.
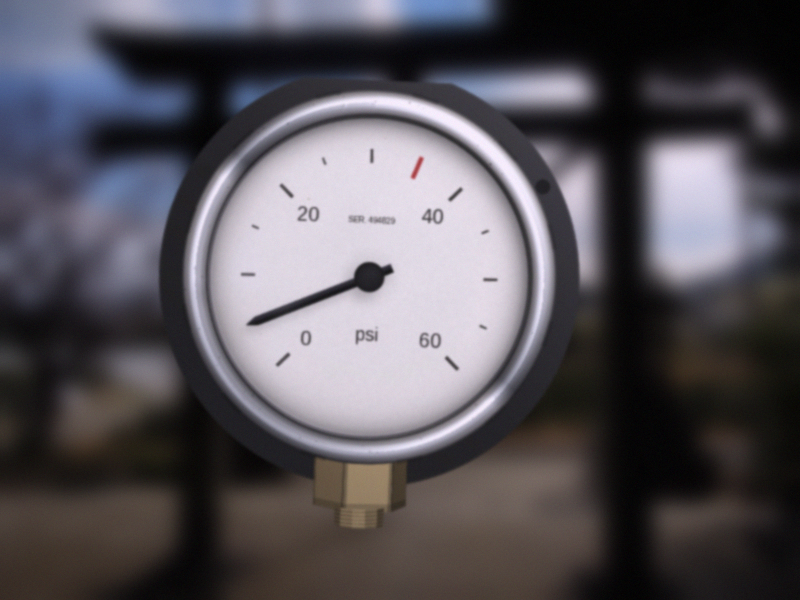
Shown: value=5 unit=psi
